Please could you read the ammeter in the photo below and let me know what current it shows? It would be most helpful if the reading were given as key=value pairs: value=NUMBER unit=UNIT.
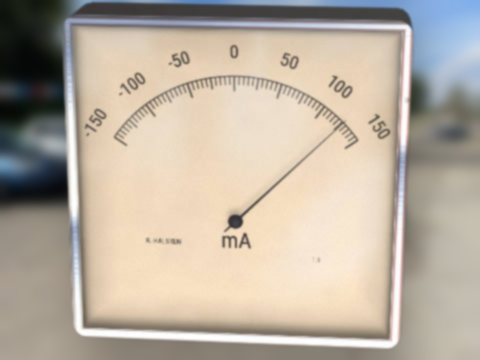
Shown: value=125 unit=mA
